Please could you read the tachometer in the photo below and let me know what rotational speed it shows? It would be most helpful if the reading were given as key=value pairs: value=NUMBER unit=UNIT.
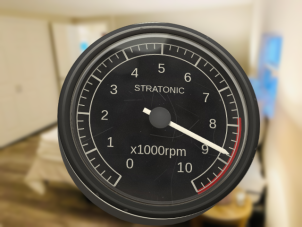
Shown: value=8800 unit=rpm
